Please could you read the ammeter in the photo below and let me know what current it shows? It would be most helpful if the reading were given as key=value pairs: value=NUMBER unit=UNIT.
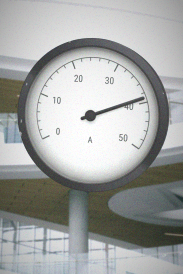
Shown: value=39 unit=A
